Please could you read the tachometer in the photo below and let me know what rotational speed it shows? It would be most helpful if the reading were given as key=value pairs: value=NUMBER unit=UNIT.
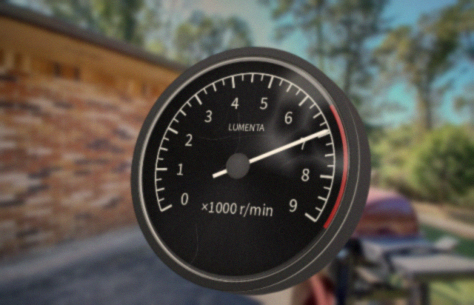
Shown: value=7000 unit=rpm
